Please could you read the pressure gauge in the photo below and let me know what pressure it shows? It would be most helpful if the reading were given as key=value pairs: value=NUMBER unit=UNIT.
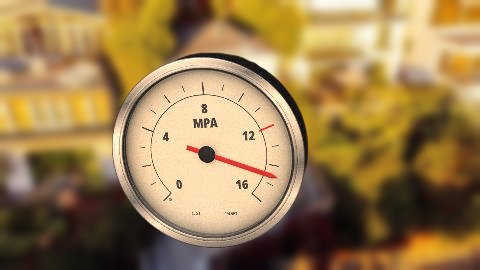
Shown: value=14.5 unit=MPa
